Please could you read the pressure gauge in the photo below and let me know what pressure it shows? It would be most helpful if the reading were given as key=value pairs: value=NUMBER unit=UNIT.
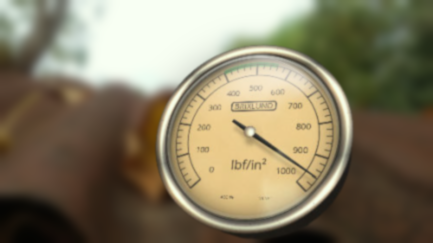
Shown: value=960 unit=psi
